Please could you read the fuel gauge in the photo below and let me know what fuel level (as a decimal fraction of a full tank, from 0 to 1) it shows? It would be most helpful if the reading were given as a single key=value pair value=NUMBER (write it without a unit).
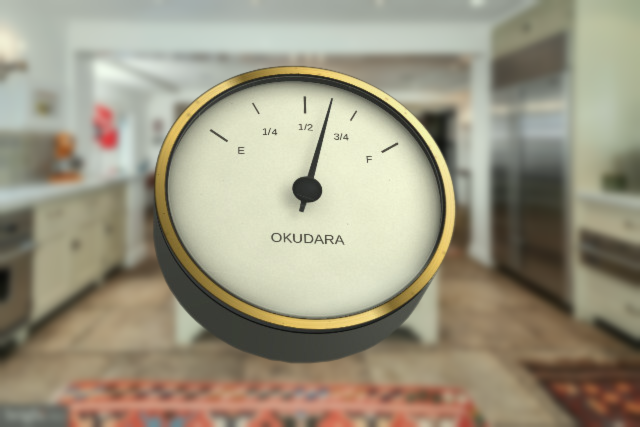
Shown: value=0.625
